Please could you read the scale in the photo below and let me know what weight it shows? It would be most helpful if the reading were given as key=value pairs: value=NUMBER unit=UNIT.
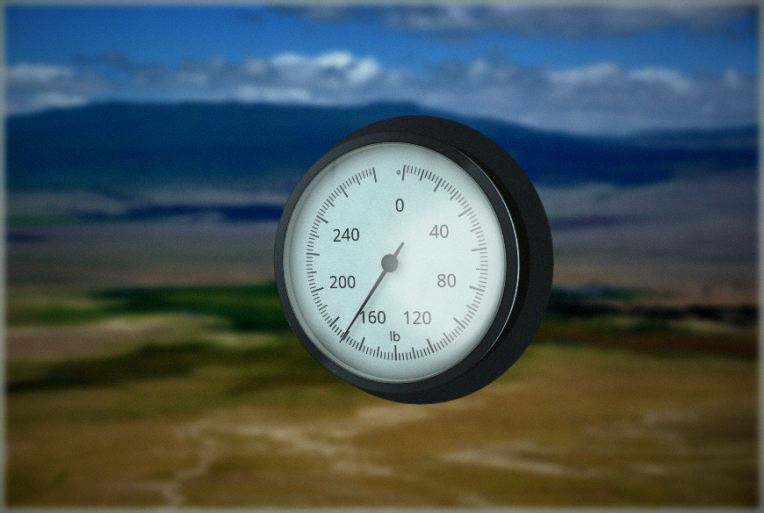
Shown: value=170 unit=lb
